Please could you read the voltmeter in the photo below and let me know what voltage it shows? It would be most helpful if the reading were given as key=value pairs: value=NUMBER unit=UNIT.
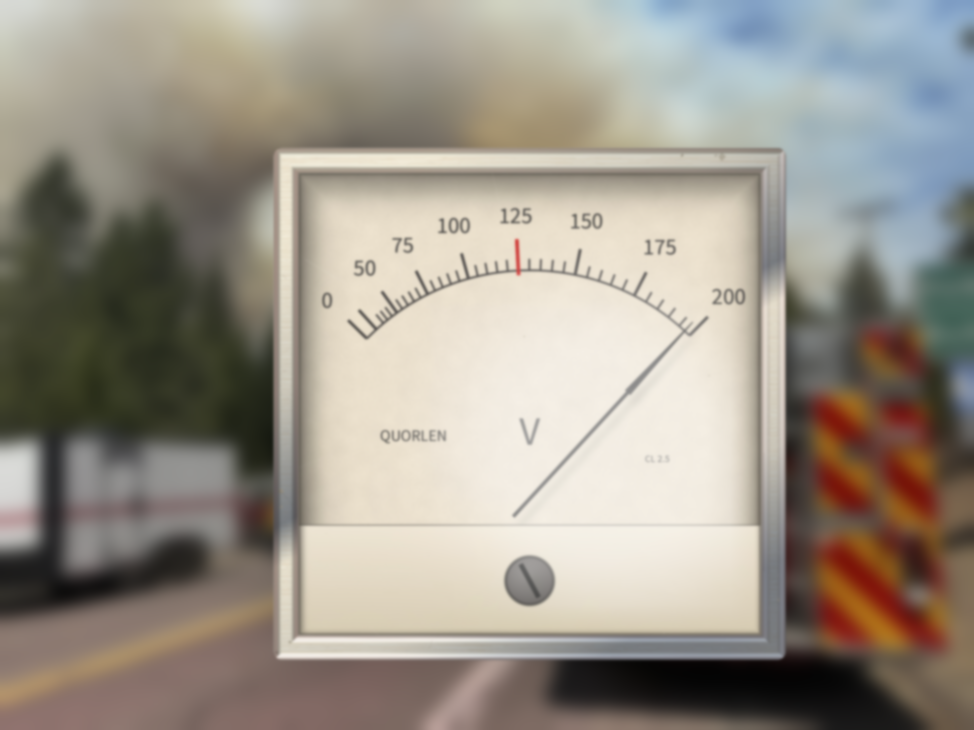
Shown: value=197.5 unit=V
